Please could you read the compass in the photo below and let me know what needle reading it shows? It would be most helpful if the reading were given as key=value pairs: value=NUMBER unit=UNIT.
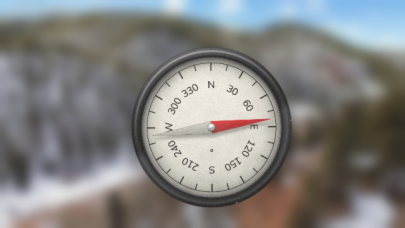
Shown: value=82.5 unit=°
